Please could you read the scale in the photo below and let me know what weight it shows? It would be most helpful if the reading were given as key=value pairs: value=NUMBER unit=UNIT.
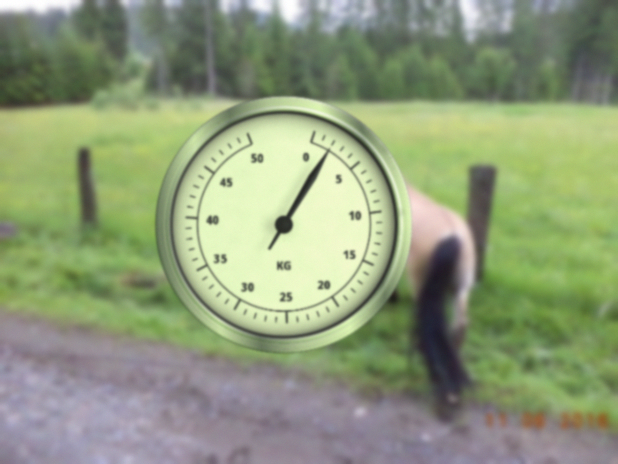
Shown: value=2 unit=kg
